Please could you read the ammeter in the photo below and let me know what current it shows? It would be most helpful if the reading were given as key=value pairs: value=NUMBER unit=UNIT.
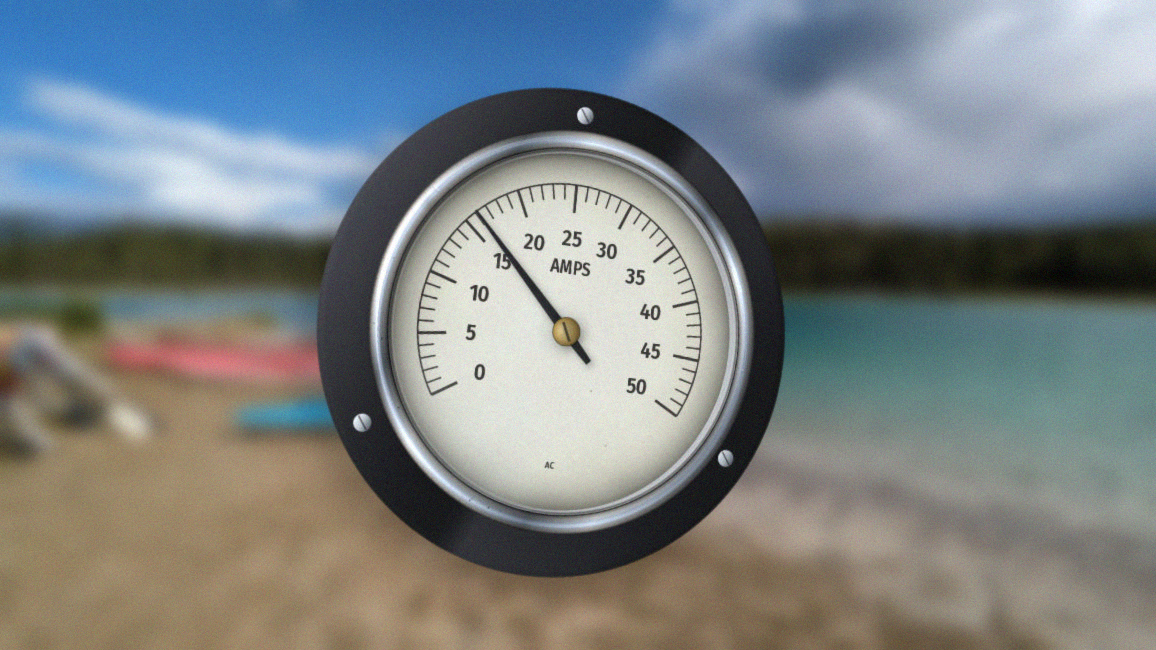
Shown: value=16 unit=A
